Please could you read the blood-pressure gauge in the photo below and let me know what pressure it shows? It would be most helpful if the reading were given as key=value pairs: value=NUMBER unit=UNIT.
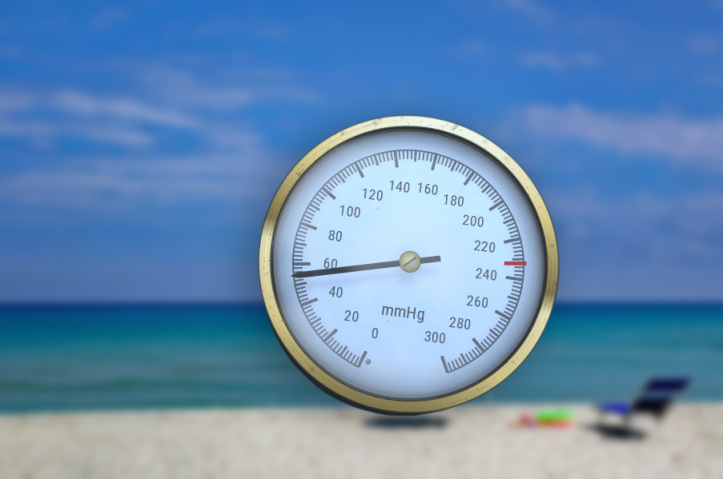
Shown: value=54 unit=mmHg
